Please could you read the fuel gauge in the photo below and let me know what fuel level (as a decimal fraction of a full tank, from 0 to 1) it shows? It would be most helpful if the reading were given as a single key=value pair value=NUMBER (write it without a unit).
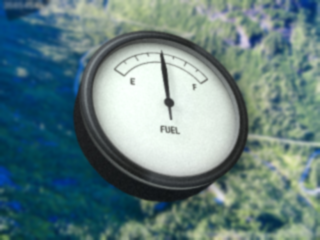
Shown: value=0.5
